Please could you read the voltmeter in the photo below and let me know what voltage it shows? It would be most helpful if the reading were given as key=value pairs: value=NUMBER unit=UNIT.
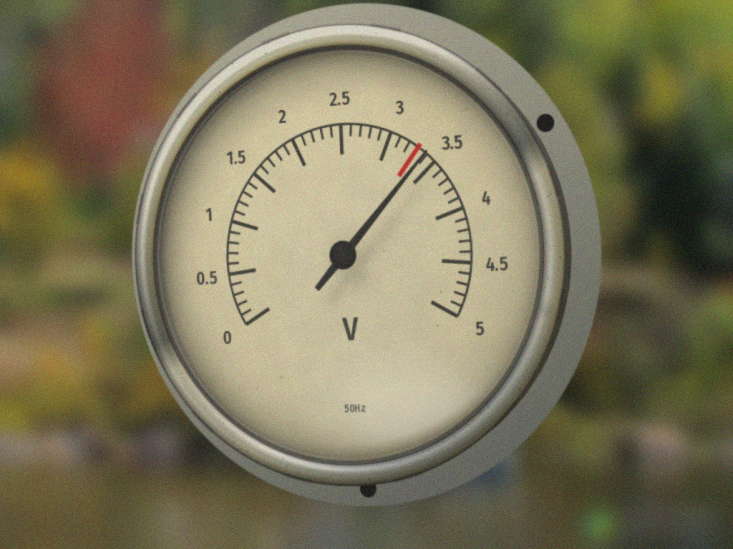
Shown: value=3.4 unit=V
